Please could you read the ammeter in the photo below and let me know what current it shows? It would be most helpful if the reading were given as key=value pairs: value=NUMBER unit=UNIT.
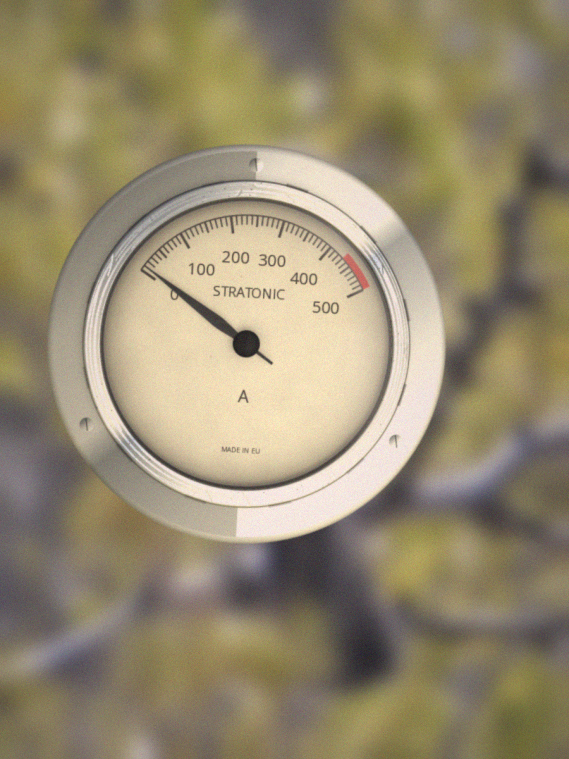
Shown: value=10 unit=A
